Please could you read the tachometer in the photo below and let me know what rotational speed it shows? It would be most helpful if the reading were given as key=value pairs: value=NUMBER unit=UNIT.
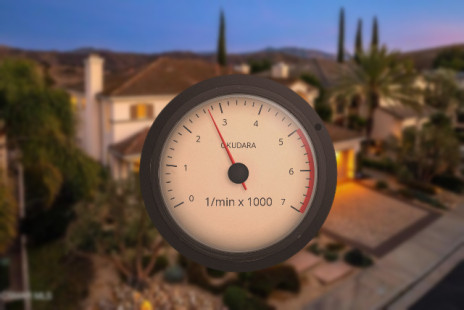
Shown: value=2700 unit=rpm
